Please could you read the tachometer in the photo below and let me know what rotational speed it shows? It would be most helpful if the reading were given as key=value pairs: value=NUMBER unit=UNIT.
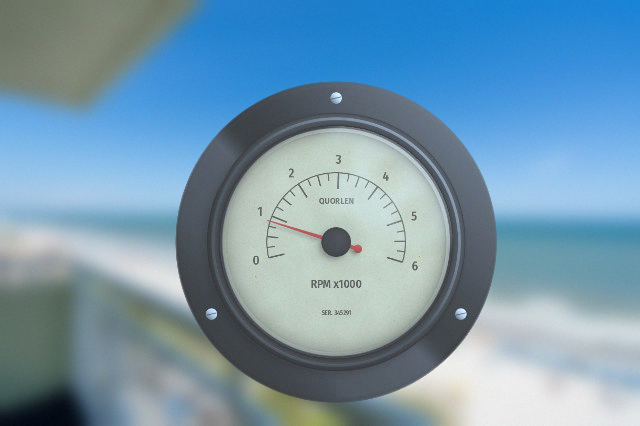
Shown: value=875 unit=rpm
